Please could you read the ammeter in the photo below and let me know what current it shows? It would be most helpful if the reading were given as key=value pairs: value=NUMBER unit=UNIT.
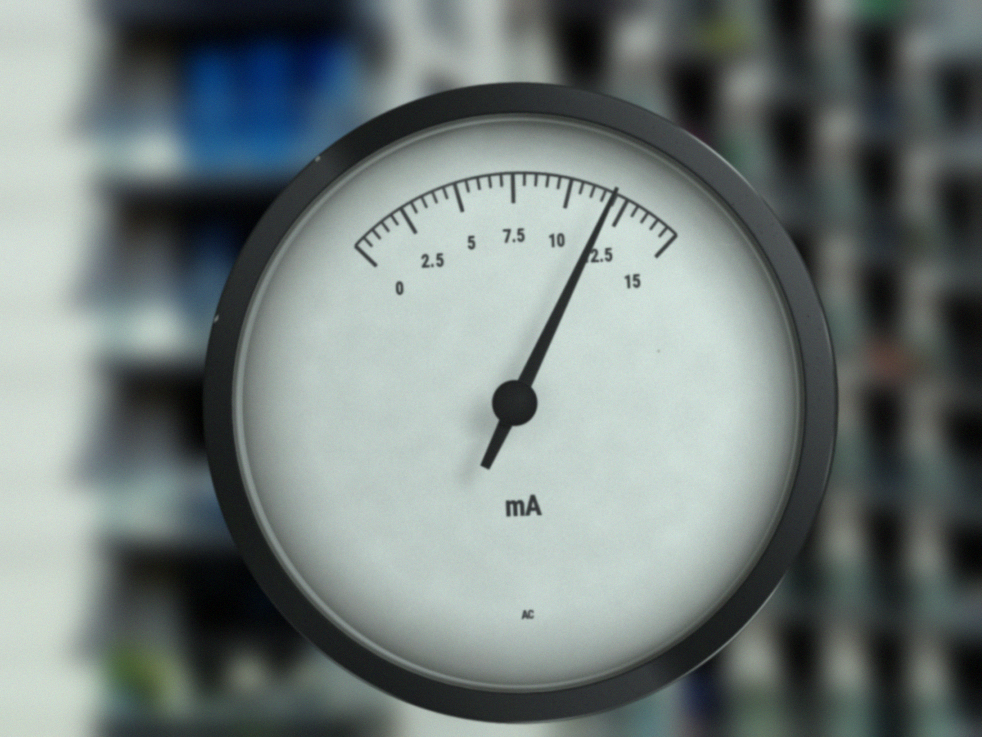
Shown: value=12 unit=mA
